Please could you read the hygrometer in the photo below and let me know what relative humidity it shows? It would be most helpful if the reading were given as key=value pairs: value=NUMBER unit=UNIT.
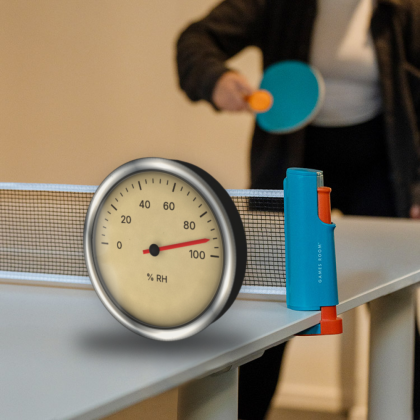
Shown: value=92 unit=%
